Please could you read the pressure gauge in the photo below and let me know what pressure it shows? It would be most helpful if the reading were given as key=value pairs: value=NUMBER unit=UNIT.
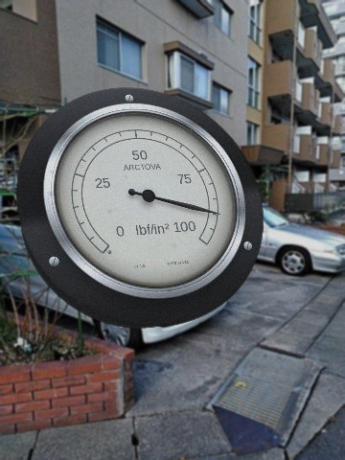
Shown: value=90 unit=psi
